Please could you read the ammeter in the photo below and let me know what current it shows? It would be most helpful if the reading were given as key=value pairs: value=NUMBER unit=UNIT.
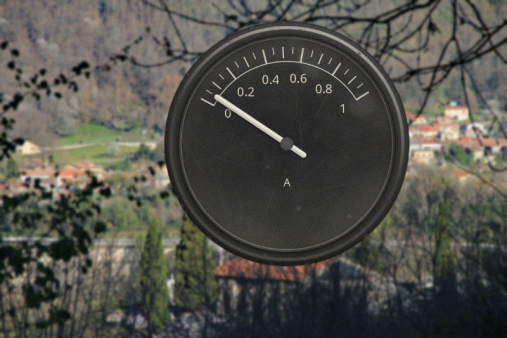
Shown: value=0.05 unit=A
